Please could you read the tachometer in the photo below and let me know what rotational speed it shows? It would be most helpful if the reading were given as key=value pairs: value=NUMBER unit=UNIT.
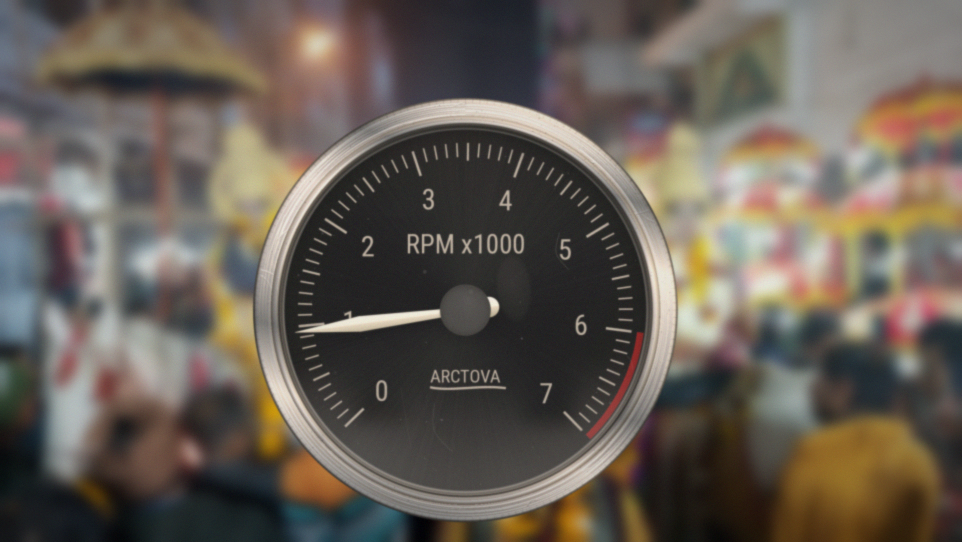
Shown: value=950 unit=rpm
